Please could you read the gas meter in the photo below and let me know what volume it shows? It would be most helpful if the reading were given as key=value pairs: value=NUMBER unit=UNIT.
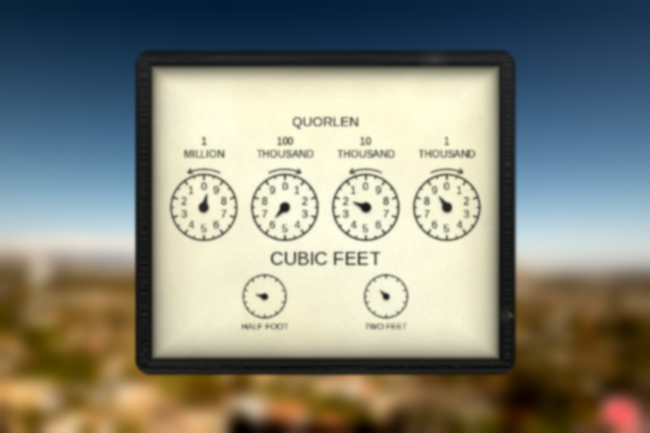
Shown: value=961900 unit=ft³
